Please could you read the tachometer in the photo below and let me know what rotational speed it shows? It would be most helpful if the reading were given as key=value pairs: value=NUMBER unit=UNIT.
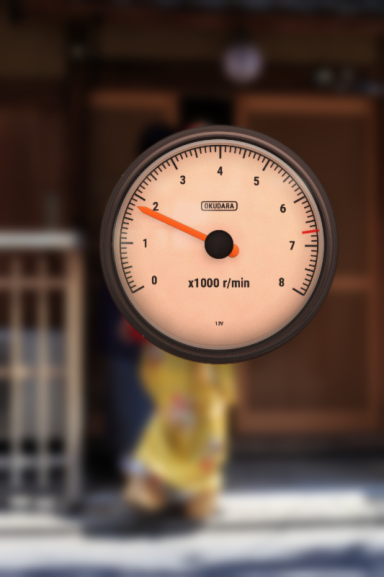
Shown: value=1800 unit=rpm
